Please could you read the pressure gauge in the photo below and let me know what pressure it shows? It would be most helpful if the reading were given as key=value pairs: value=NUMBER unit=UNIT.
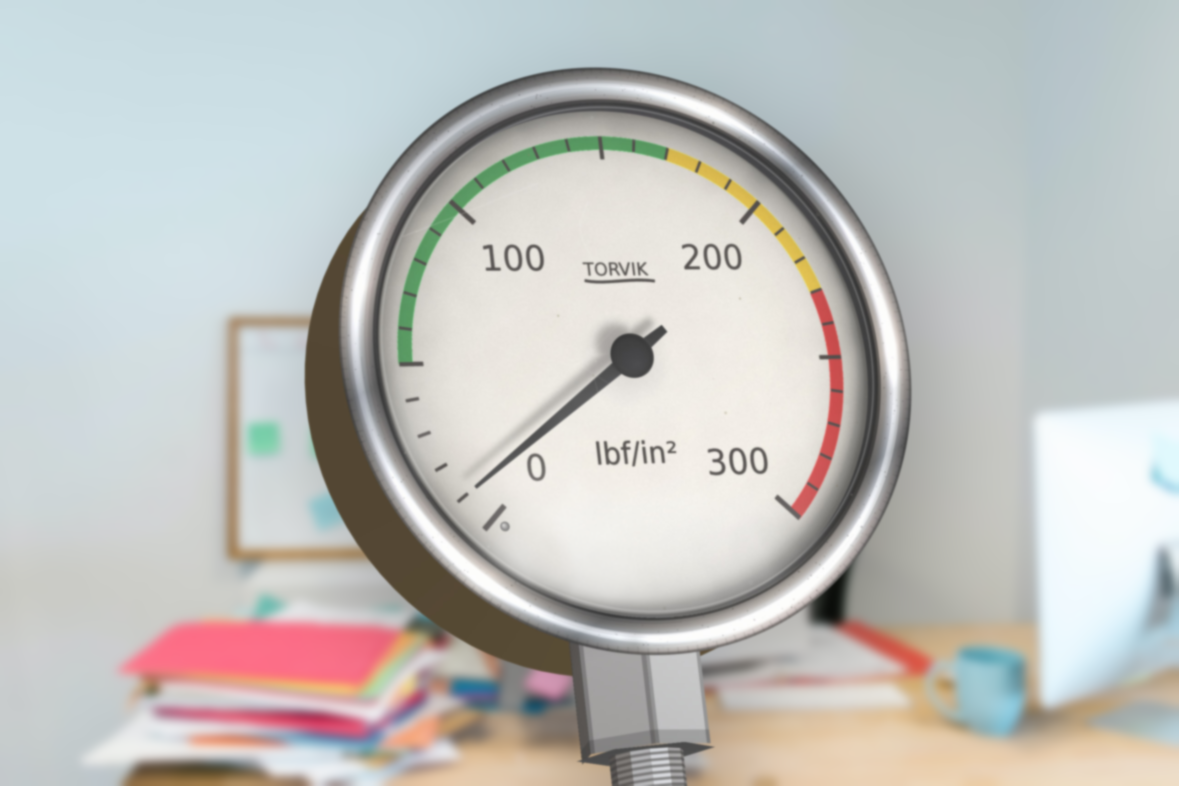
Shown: value=10 unit=psi
